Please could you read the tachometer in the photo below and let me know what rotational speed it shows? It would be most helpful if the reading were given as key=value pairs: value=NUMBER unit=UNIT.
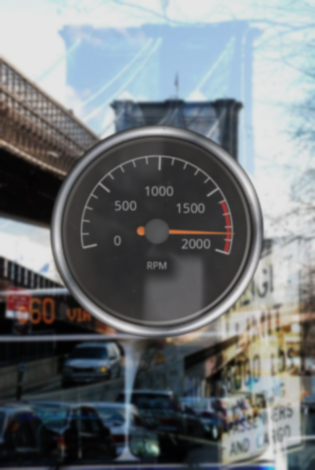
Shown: value=1850 unit=rpm
